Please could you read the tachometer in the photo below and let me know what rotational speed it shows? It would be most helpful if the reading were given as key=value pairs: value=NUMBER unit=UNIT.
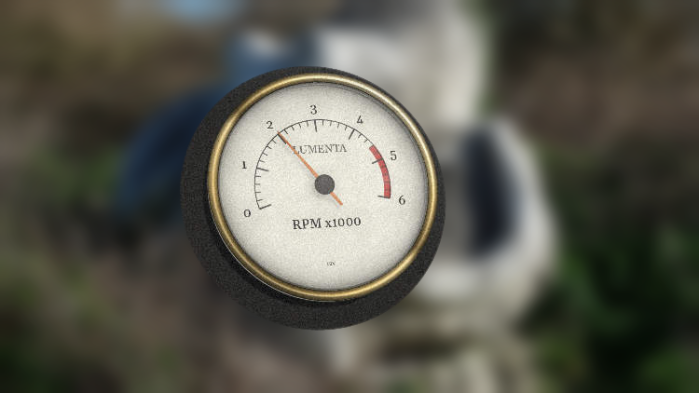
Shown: value=2000 unit=rpm
